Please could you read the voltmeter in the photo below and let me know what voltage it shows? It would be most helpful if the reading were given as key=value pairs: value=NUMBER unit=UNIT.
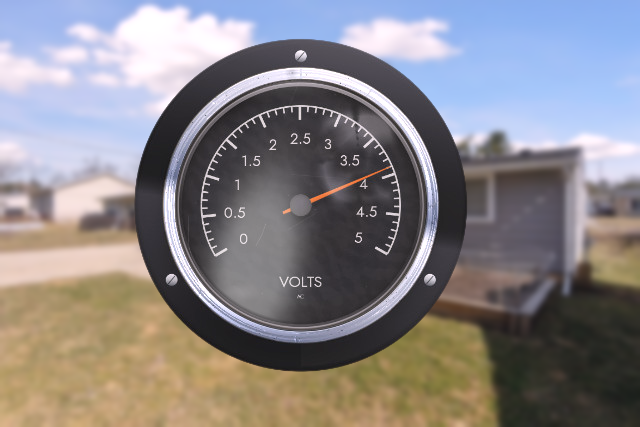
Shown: value=3.9 unit=V
